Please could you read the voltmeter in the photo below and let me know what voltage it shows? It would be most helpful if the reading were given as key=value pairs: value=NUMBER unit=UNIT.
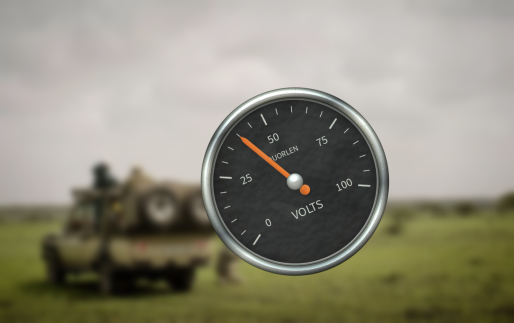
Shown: value=40 unit=V
